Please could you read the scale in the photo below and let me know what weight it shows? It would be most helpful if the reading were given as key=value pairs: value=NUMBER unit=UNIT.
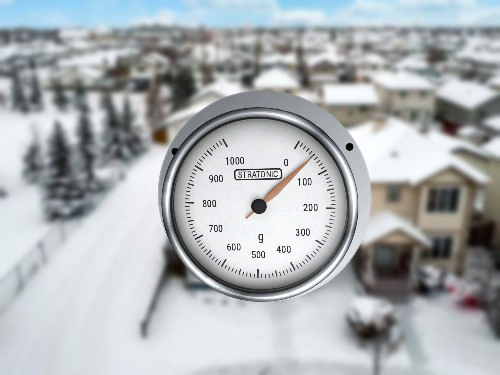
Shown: value=50 unit=g
